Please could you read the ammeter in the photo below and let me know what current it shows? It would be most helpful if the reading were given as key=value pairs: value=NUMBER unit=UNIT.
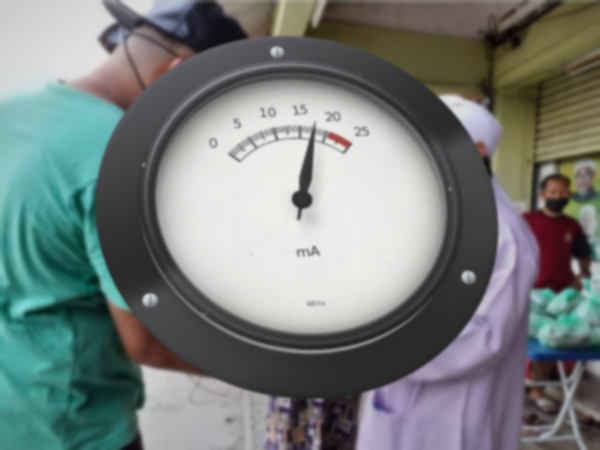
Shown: value=17.5 unit=mA
